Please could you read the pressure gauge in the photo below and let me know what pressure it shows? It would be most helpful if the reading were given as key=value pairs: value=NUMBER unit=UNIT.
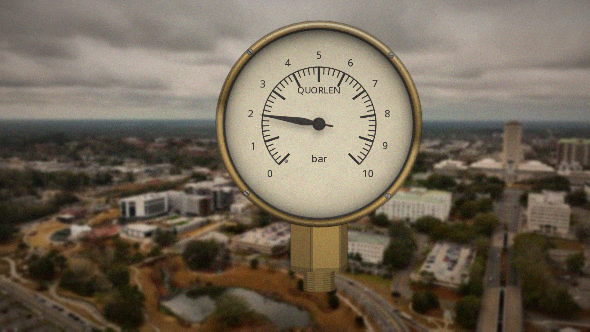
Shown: value=2 unit=bar
